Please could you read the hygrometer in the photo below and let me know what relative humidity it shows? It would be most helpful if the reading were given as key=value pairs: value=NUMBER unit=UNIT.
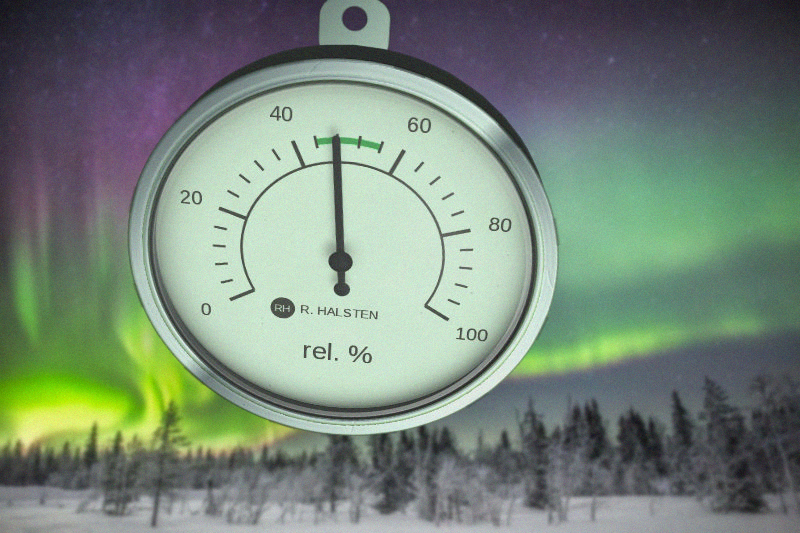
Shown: value=48 unit=%
